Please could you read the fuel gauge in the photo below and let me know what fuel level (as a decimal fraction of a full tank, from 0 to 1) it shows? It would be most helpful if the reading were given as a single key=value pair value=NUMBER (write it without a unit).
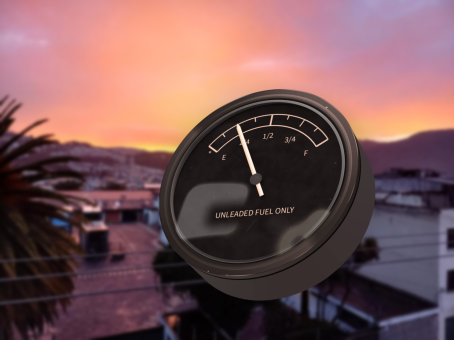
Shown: value=0.25
